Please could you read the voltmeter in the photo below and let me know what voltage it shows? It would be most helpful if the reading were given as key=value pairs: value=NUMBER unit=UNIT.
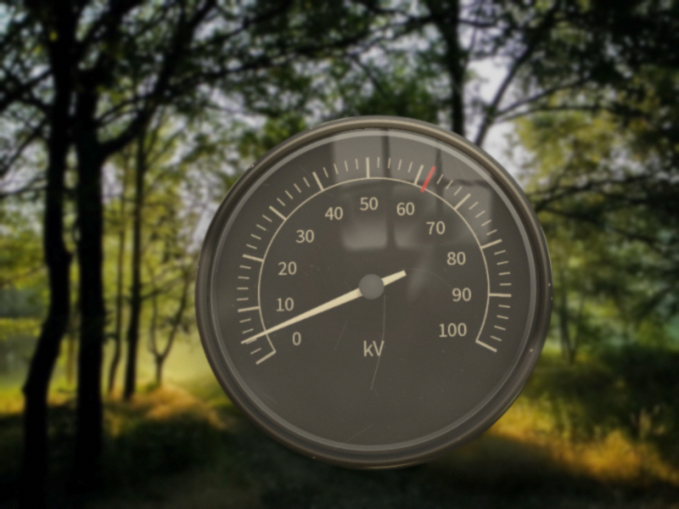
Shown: value=4 unit=kV
